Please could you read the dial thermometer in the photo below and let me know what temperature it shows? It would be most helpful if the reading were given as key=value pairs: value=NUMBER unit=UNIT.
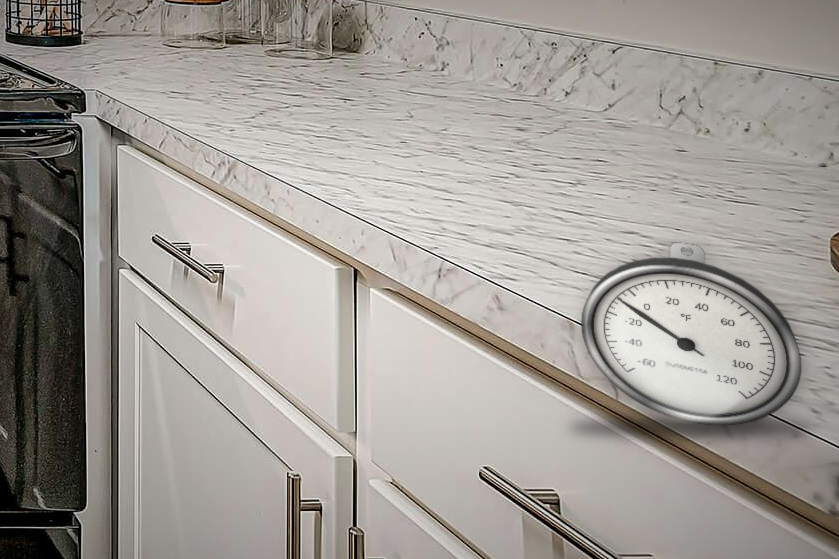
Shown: value=-8 unit=°F
